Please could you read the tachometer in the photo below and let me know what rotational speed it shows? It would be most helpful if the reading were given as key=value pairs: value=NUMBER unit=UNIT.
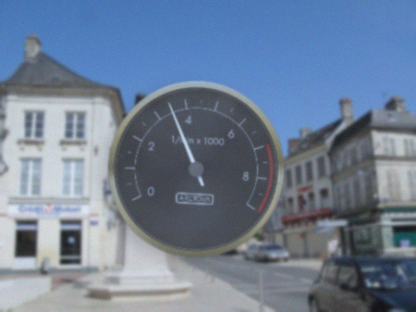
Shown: value=3500 unit=rpm
